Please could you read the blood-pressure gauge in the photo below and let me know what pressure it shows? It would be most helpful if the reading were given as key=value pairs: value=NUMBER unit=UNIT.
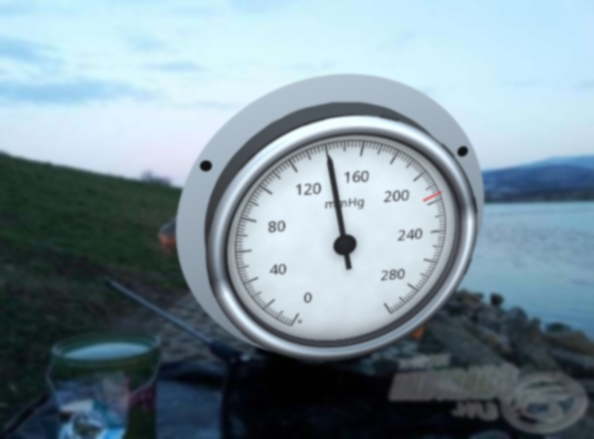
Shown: value=140 unit=mmHg
